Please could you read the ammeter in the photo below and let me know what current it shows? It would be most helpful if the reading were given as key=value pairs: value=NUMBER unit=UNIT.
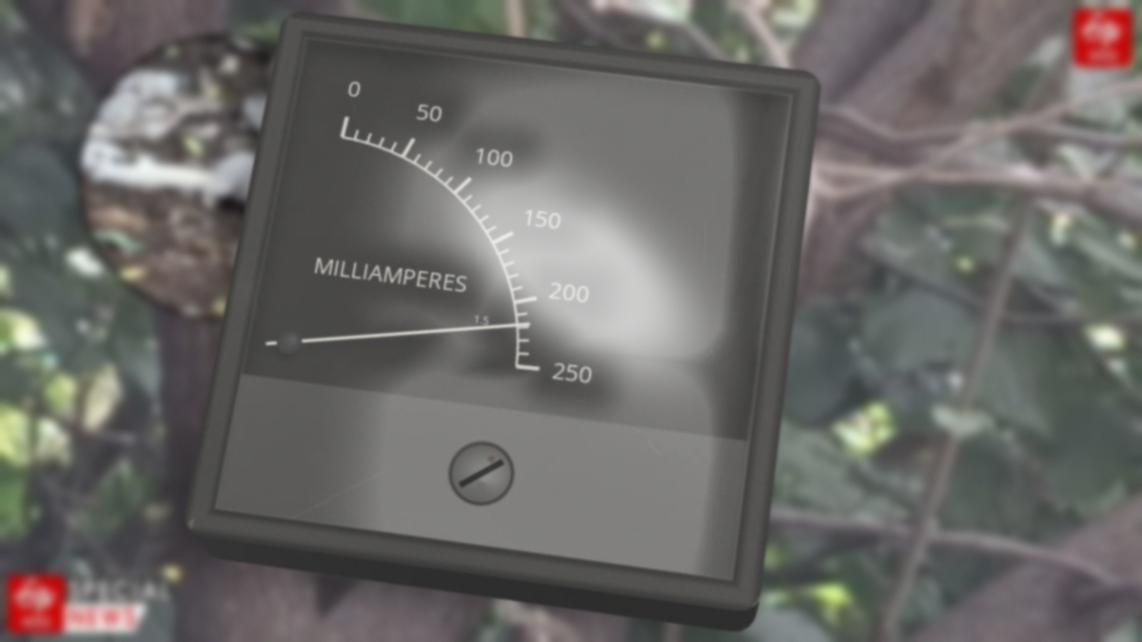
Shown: value=220 unit=mA
